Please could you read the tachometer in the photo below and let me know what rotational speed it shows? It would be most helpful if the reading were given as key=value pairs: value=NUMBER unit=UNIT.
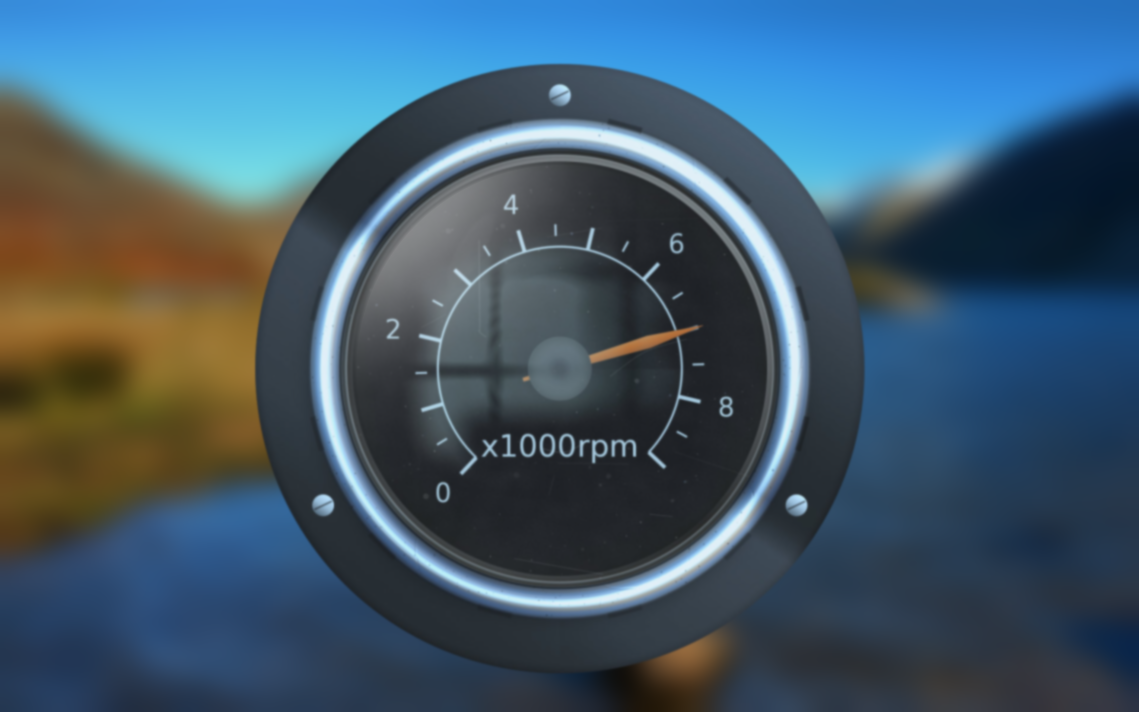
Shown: value=7000 unit=rpm
